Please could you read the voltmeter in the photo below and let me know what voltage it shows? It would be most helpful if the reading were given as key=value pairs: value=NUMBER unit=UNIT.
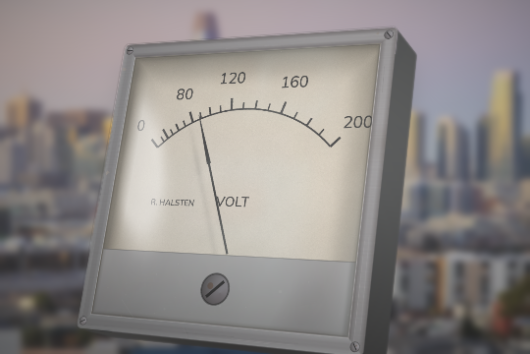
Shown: value=90 unit=V
